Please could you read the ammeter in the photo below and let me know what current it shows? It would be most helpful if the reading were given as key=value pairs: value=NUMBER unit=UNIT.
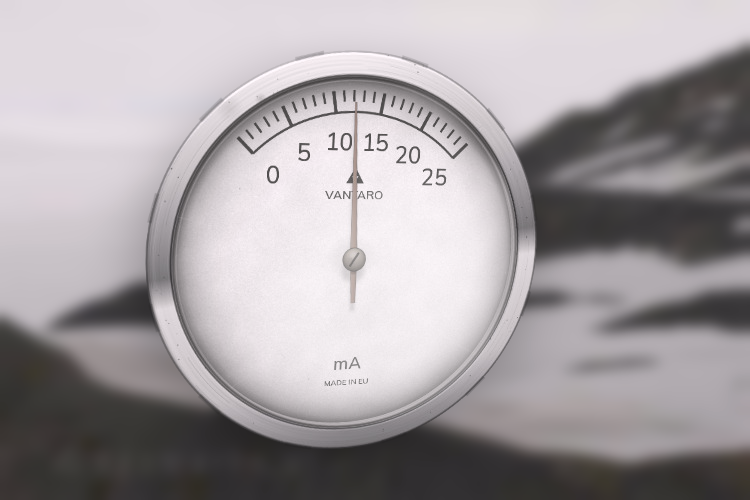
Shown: value=12 unit=mA
